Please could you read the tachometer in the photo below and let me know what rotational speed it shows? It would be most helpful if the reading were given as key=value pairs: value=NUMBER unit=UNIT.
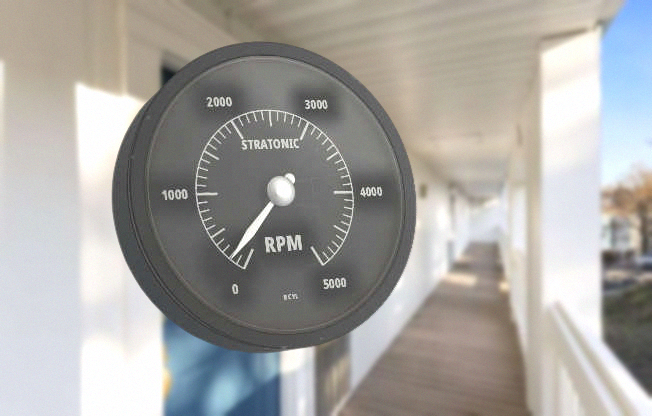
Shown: value=200 unit=rpm
